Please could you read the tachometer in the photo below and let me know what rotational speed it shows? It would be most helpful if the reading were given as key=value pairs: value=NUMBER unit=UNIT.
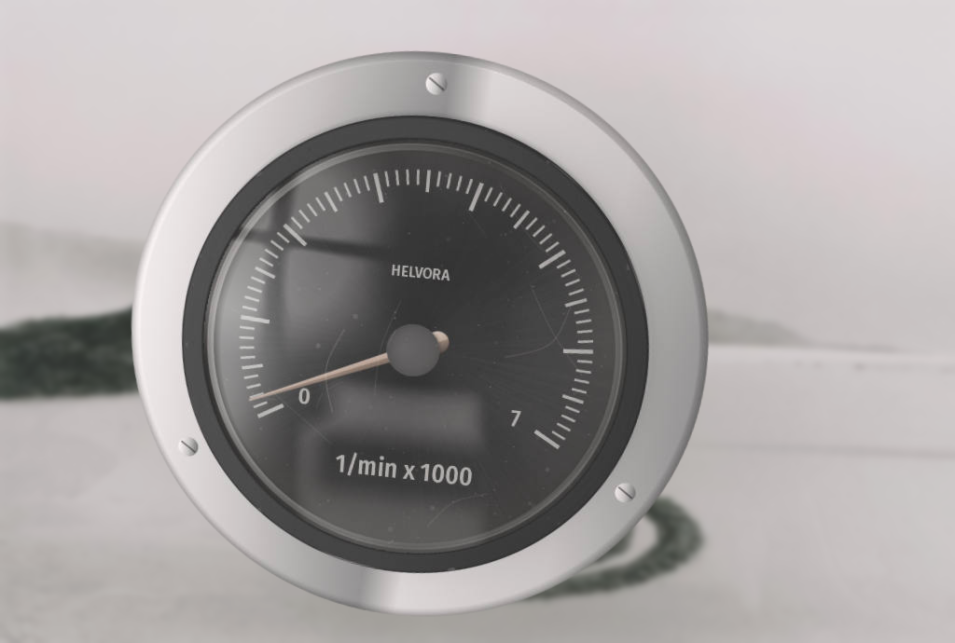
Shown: value=200 unit=rpm
